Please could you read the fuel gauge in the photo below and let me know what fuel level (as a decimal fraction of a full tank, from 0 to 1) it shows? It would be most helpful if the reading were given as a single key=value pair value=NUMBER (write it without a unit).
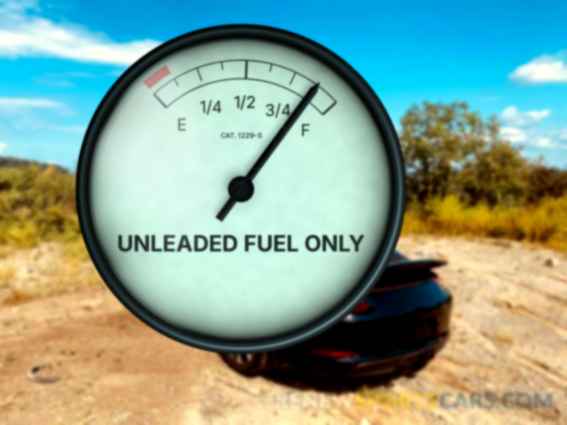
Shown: value=0.875
